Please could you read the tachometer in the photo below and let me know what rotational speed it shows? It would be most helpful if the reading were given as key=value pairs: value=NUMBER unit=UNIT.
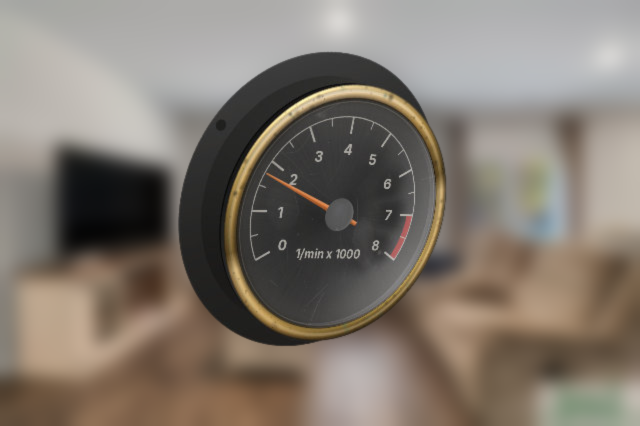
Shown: value=1750 unit=rpm
